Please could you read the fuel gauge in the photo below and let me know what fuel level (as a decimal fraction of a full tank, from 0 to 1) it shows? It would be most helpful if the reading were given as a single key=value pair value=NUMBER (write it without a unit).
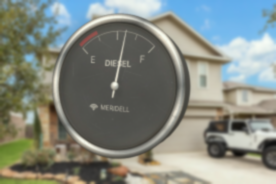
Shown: value=0.625
